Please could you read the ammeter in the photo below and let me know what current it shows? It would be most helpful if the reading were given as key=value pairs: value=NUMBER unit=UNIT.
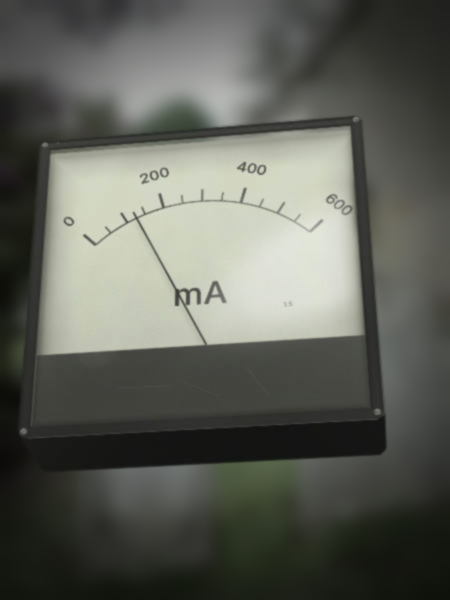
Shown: value=125 unit=mA
